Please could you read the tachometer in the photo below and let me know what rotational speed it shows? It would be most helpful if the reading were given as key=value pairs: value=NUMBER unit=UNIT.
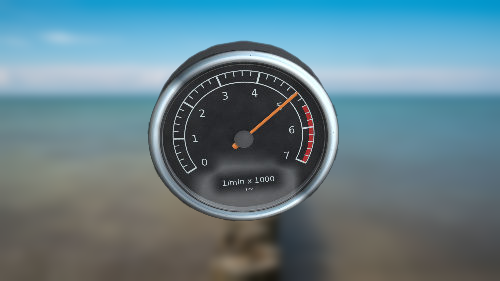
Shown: value=5000 unit=rpm
